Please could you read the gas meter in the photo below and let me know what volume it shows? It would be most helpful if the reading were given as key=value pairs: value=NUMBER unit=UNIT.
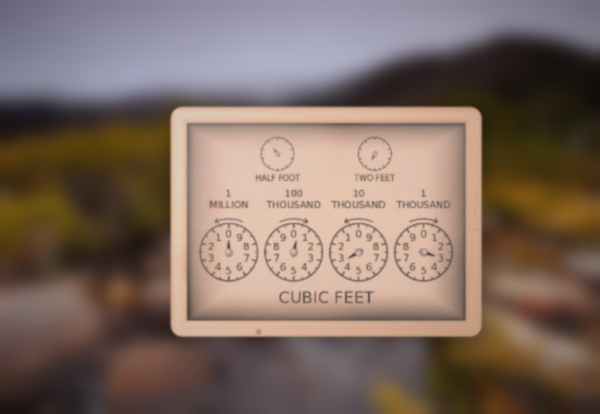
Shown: value=3300 unit=ft³
